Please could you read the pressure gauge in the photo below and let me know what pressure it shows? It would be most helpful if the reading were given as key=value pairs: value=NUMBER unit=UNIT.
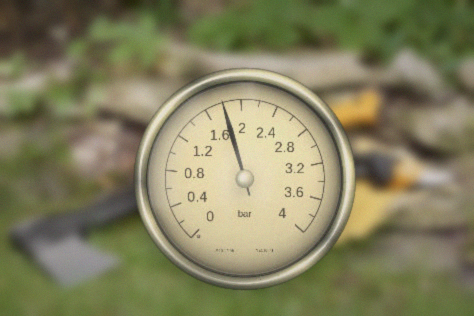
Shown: value=1.8 unit=bar
